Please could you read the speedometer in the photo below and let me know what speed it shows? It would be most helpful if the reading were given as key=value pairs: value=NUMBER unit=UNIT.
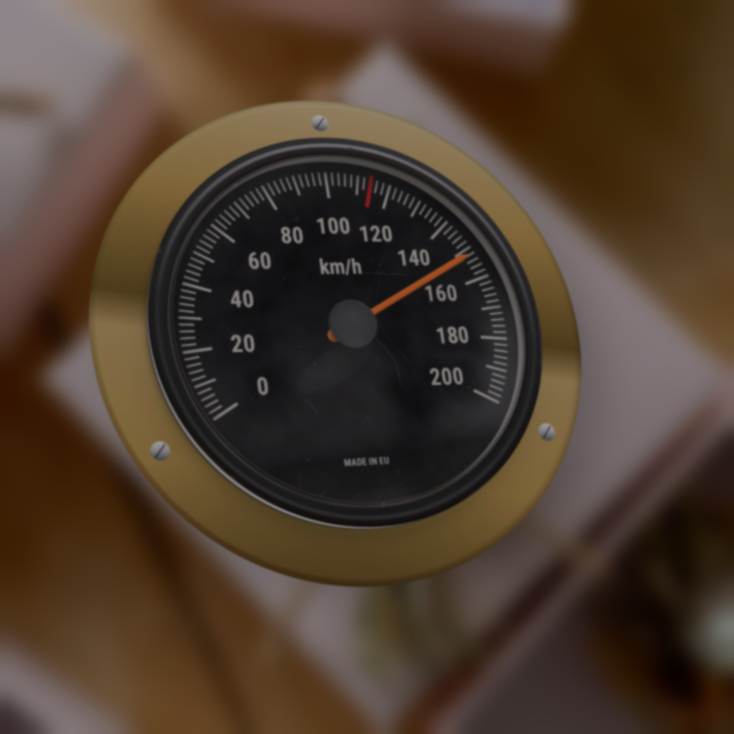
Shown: value=152 unit=km/h
